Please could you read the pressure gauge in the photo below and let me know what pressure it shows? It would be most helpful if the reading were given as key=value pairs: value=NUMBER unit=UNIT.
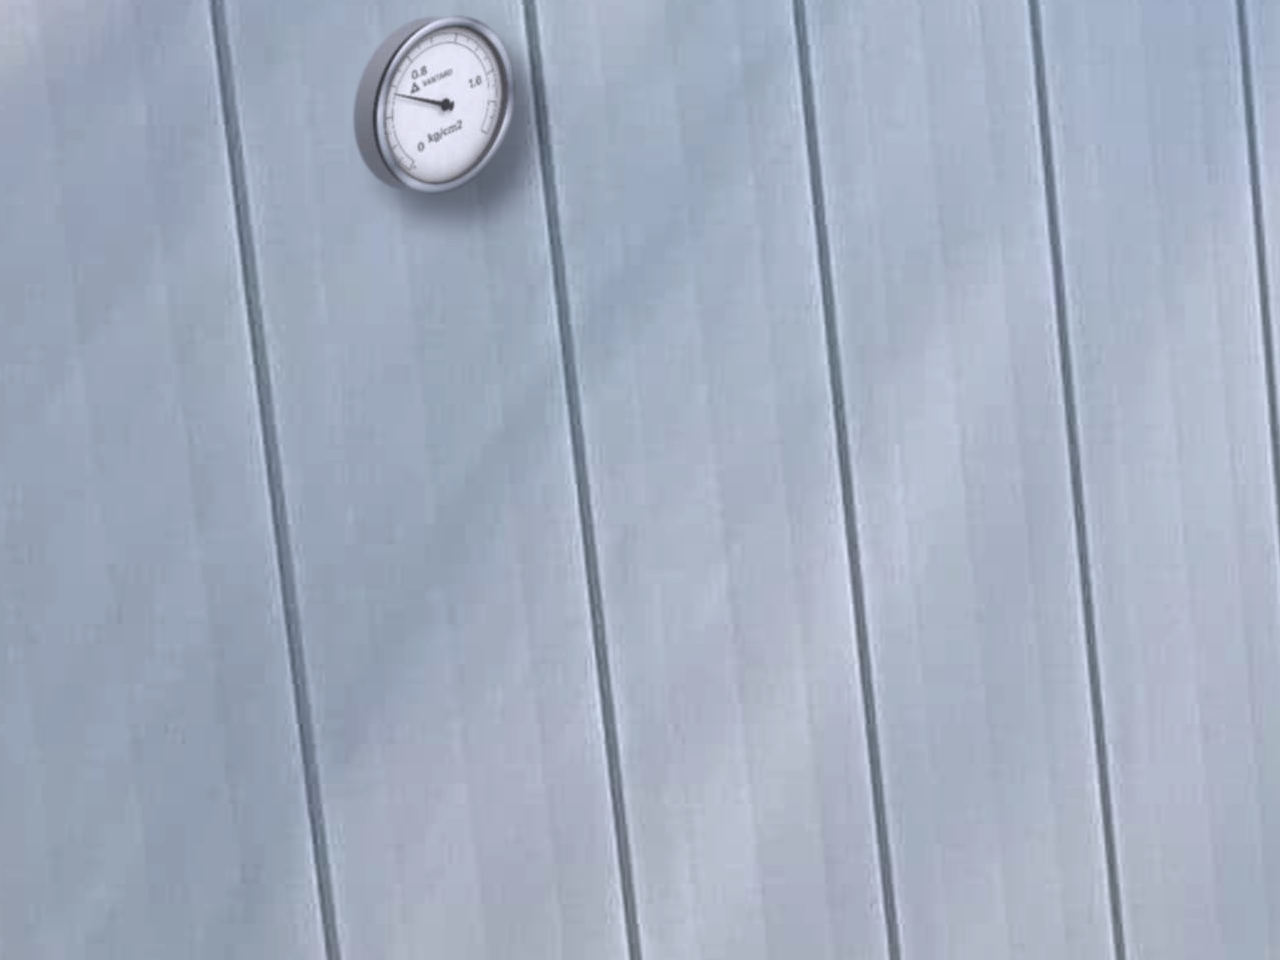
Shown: value=0.55 unit=kg/cm²
